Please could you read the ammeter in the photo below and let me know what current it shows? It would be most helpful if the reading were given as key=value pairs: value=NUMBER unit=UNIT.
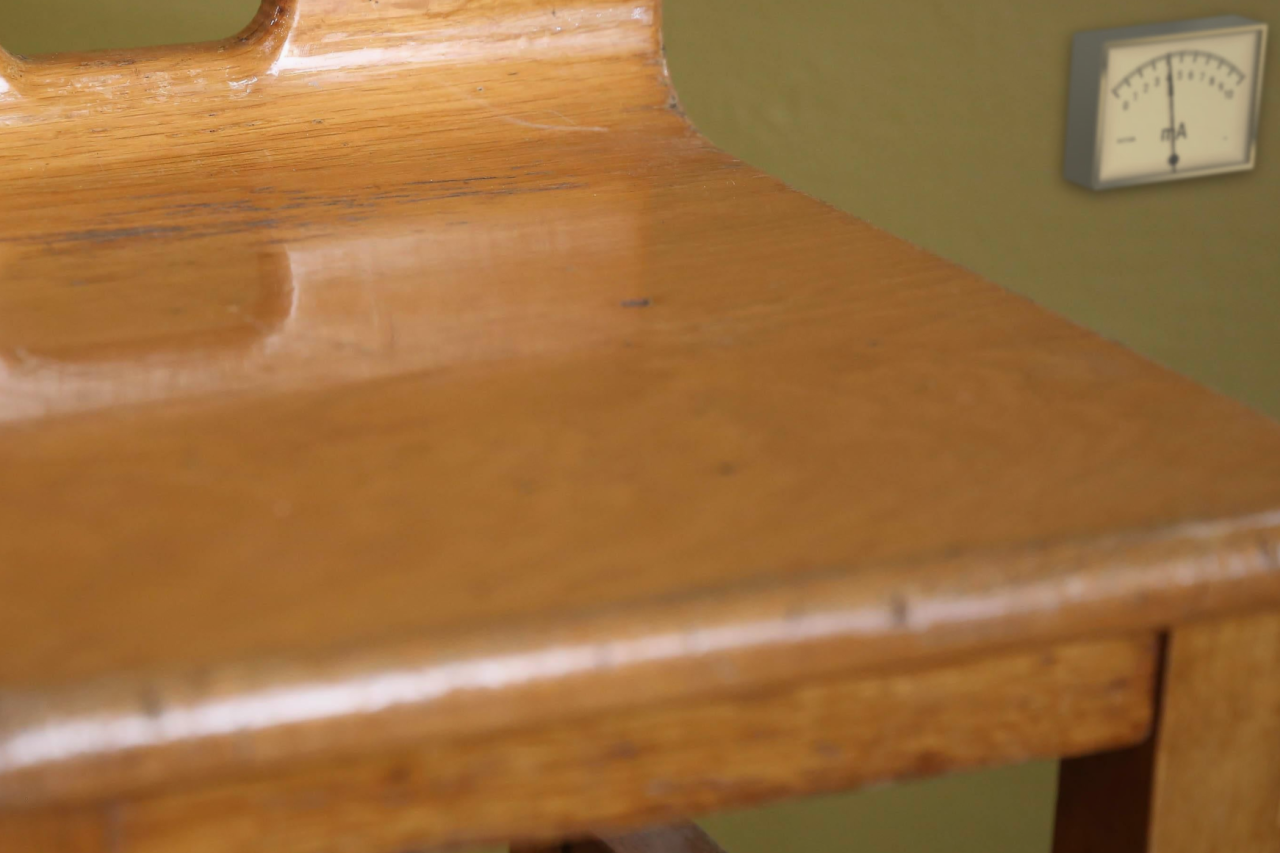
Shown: value=4 unit=mA
